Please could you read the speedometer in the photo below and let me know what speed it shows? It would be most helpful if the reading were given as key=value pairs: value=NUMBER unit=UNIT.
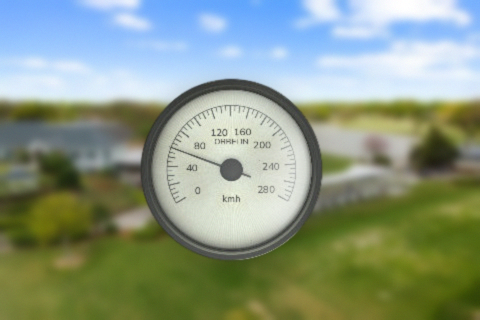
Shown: value=60 unit=km/h
